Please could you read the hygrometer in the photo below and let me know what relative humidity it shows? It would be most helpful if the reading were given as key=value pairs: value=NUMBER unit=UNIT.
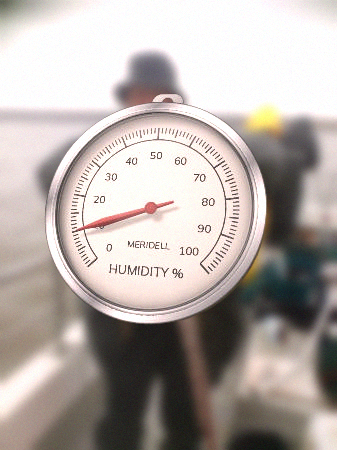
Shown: value=10 unit=%
